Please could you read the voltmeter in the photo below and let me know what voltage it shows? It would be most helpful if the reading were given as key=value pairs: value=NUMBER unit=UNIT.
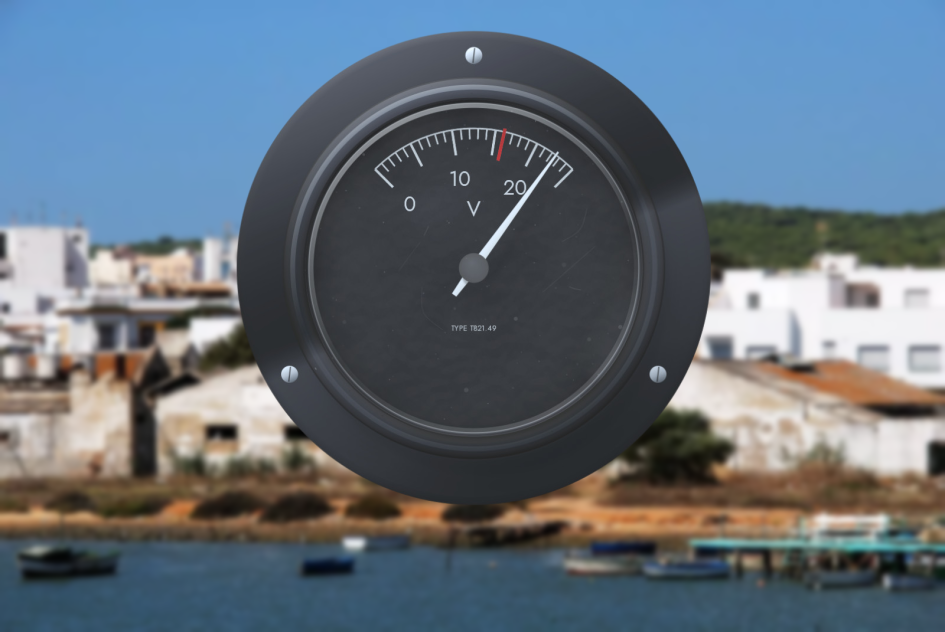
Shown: value=22.5 unit=V
